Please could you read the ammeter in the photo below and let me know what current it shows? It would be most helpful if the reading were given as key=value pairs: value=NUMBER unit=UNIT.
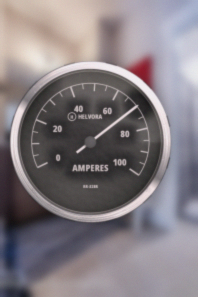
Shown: value=70 unit=A
